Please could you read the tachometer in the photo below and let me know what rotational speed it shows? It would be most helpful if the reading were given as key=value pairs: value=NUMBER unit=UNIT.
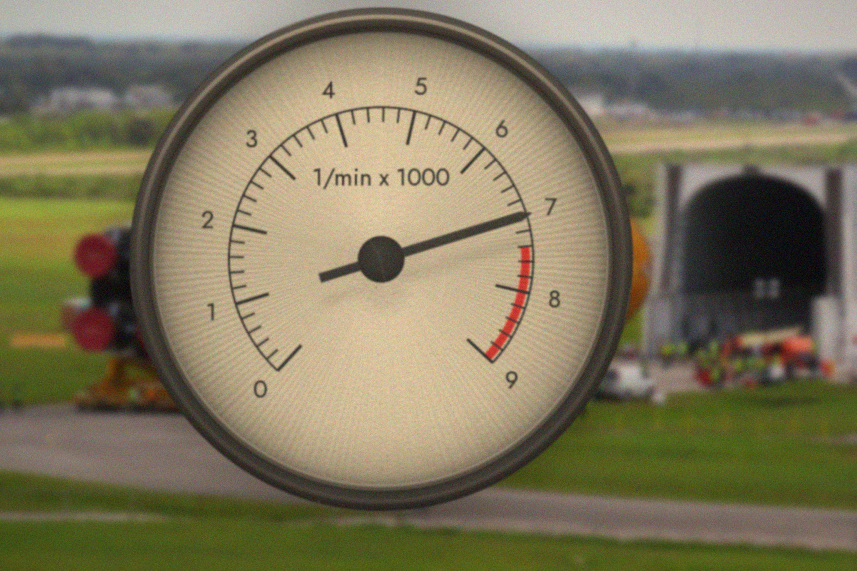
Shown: value=7000 unit=rpm
